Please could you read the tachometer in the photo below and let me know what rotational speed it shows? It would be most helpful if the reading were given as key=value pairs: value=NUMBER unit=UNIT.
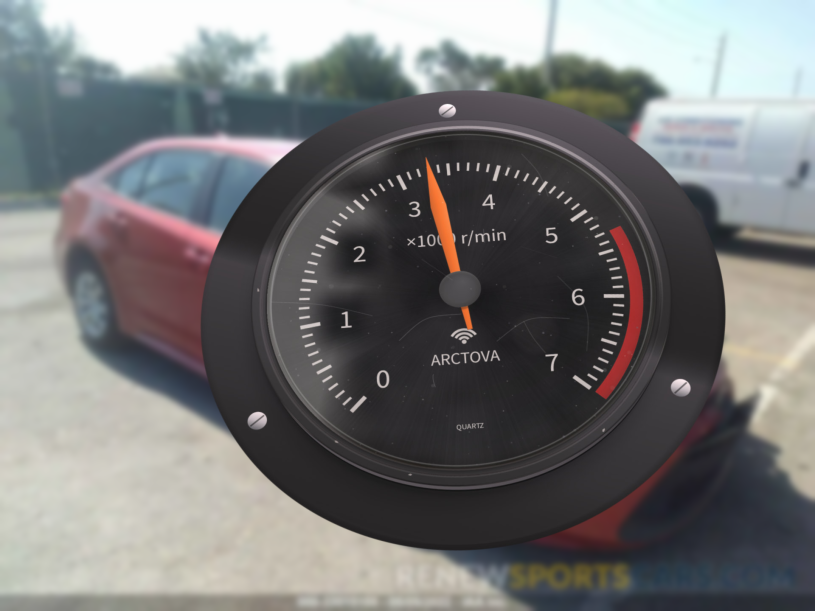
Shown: value=3300 unit=rpm
